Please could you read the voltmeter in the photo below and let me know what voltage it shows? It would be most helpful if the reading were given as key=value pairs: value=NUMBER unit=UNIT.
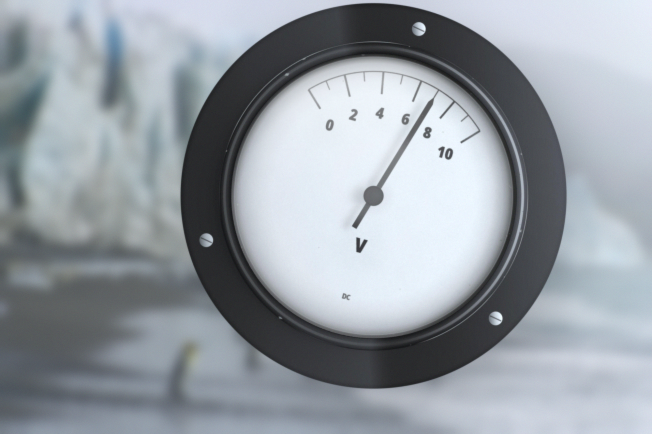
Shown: value=7 unit=V
